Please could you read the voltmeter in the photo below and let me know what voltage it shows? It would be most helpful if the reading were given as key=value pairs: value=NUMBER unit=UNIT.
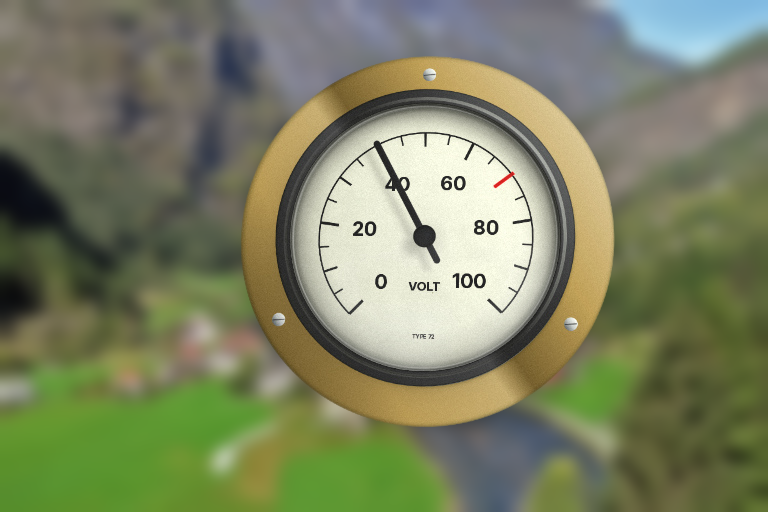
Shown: value=40 unit=V
